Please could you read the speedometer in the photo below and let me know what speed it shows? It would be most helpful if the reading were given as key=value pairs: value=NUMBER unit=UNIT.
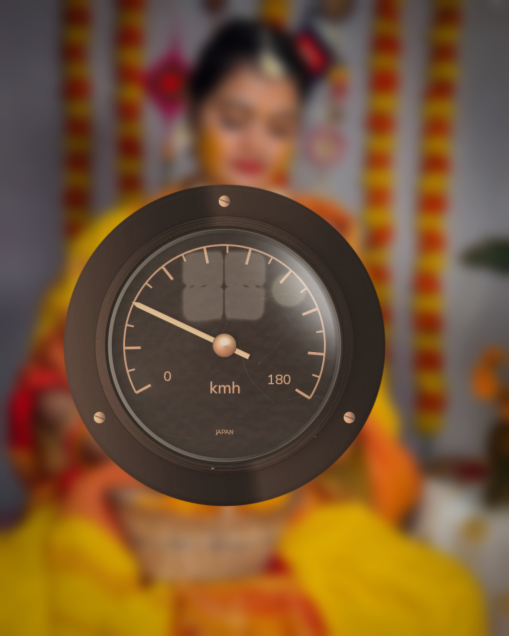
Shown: value=40 unit=km/h
